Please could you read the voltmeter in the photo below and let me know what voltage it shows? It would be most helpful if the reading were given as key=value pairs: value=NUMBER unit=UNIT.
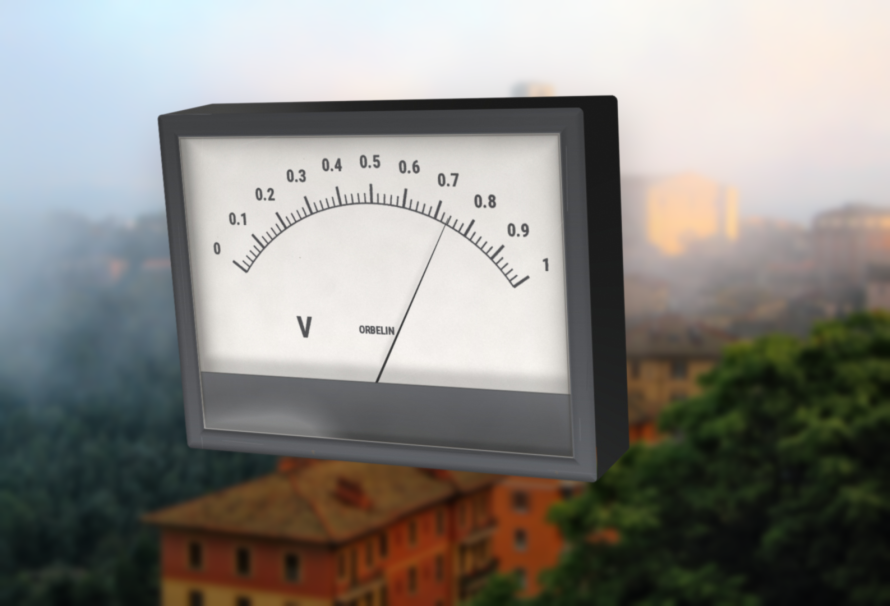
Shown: value=0.74 unit=V
